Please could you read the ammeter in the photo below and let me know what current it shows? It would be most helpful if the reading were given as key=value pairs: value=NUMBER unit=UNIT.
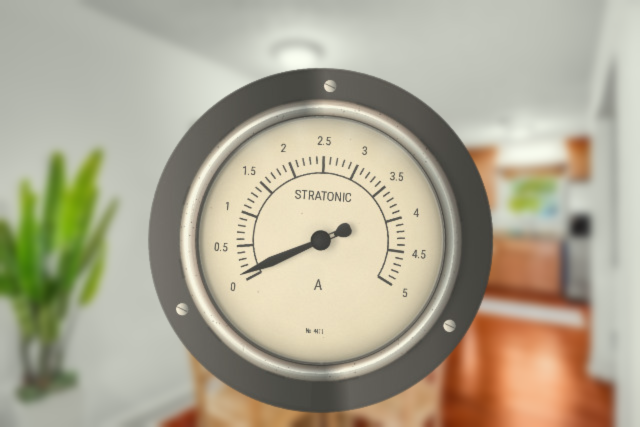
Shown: value=0.1 unit=A
